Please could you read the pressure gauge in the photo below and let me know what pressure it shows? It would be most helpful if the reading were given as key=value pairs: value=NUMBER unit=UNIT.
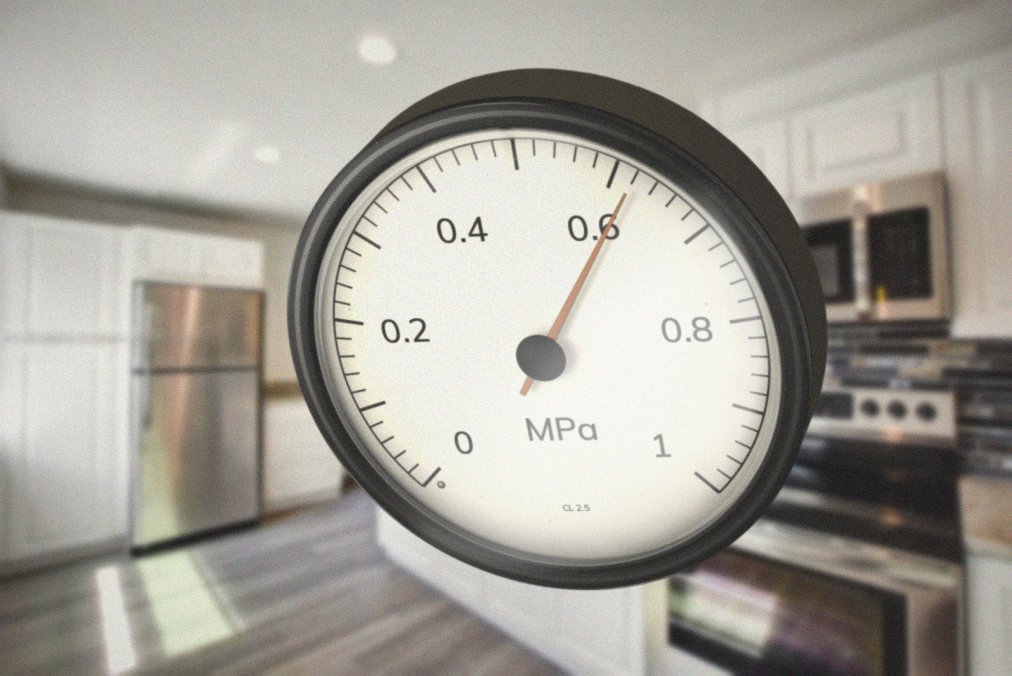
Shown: value=0.62 unit=MPa
